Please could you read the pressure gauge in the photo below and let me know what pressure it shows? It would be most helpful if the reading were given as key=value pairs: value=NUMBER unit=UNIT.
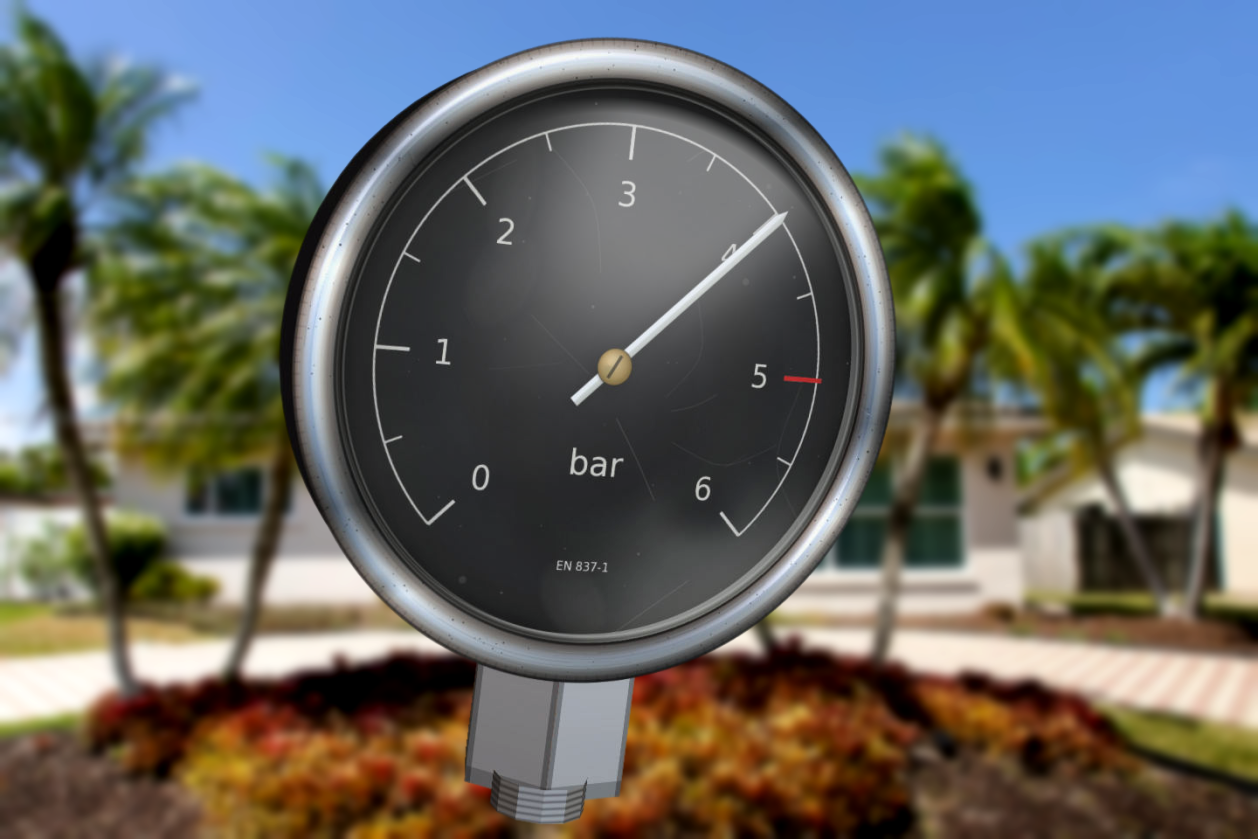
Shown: value=4 unit=bar
